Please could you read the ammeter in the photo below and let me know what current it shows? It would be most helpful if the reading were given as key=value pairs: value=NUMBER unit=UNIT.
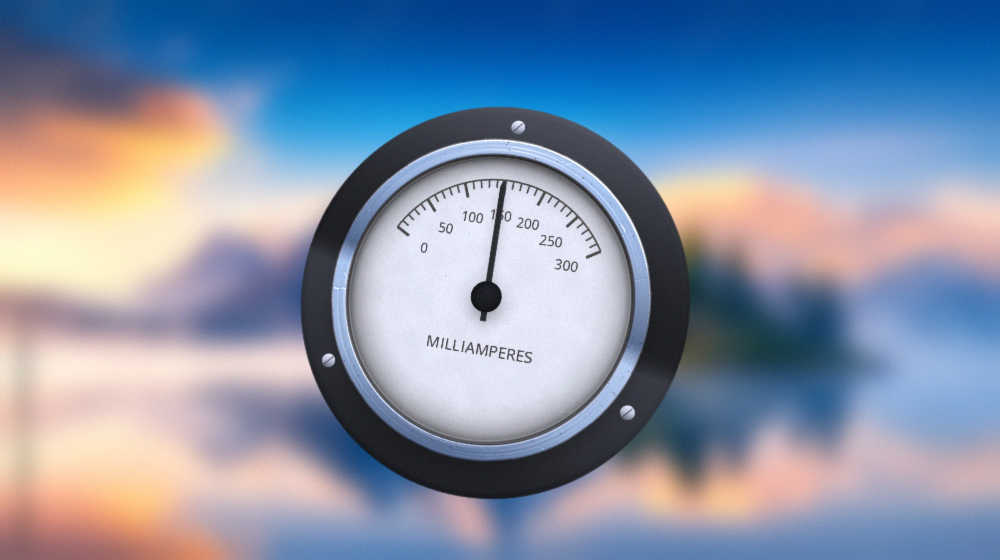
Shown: value=150 unit=mA
